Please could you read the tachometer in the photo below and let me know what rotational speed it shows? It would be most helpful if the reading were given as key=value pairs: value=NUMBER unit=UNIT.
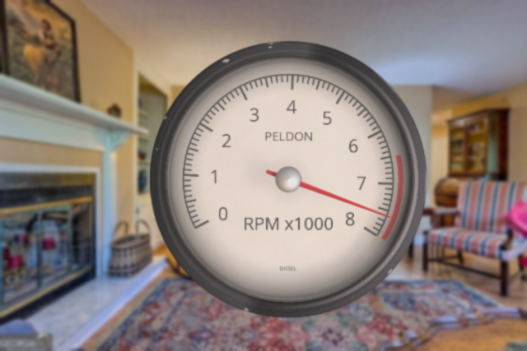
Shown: value=7600 unit=rpm
